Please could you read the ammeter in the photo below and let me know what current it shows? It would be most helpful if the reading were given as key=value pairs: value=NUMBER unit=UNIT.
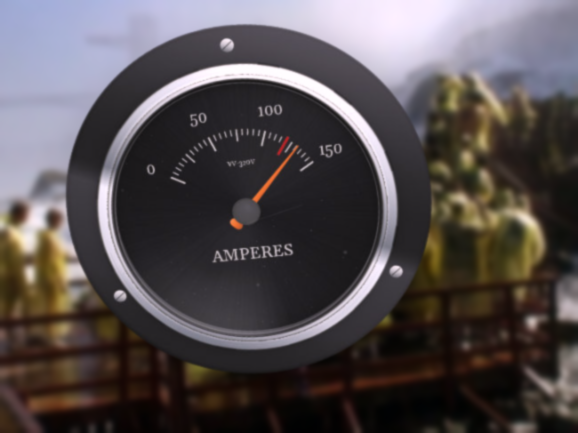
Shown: value=130 unit=A
